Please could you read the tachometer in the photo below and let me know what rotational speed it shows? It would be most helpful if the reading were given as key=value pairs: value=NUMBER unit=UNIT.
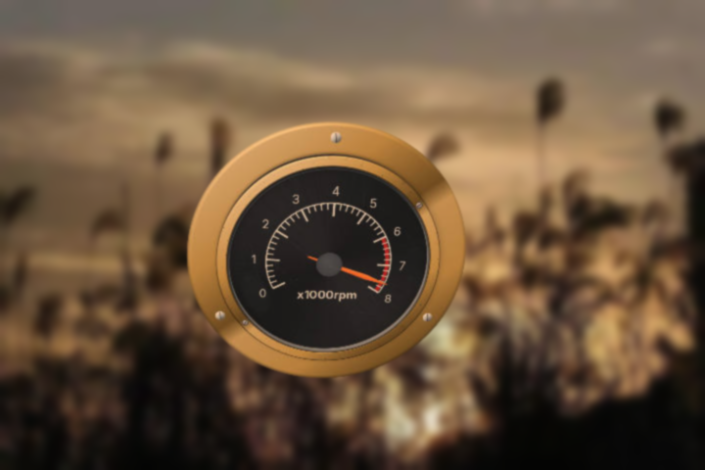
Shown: value=7600 unit=rpm
